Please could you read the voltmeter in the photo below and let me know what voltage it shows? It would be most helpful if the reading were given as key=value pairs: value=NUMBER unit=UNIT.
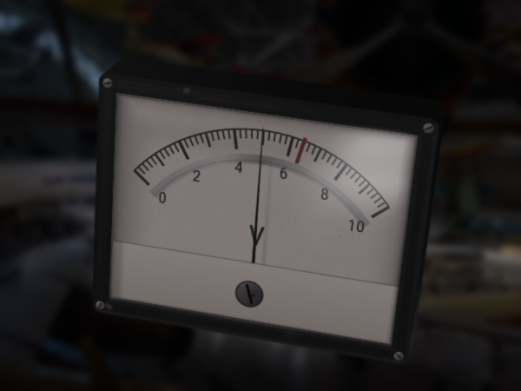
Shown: value=5 unit=V
